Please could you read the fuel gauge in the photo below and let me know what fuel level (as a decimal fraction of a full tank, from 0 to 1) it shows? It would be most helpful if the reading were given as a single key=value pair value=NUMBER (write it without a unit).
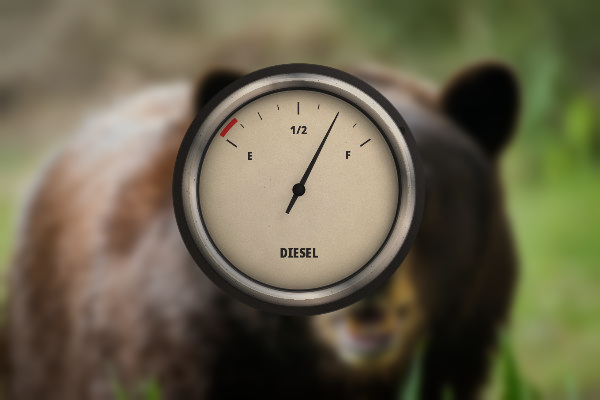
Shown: value=0.75
